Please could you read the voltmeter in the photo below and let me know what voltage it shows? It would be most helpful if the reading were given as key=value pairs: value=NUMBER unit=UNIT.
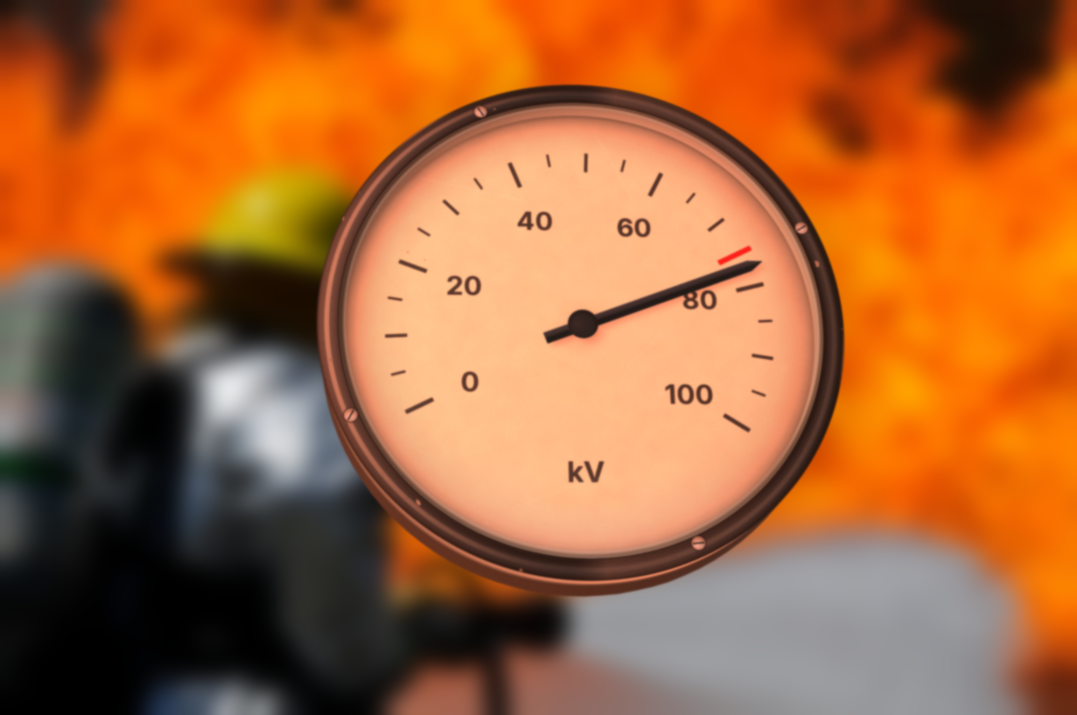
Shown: value=77.5 unit=kV
